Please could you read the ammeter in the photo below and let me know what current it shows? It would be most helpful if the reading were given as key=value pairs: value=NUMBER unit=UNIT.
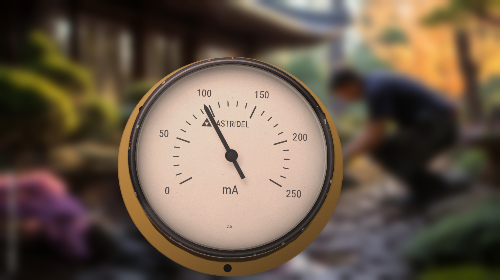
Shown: value=95 unit=mA
